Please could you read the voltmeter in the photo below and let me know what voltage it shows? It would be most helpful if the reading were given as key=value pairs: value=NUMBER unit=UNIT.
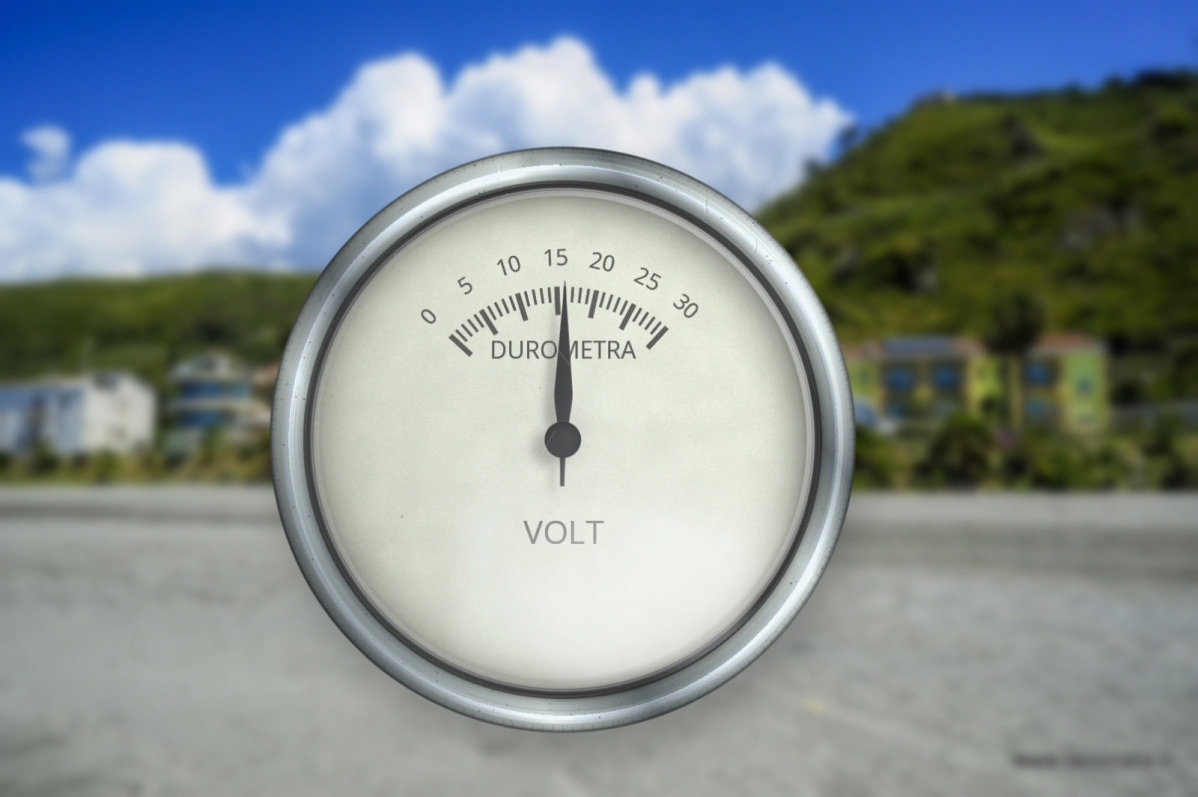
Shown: value=16 unit=V
